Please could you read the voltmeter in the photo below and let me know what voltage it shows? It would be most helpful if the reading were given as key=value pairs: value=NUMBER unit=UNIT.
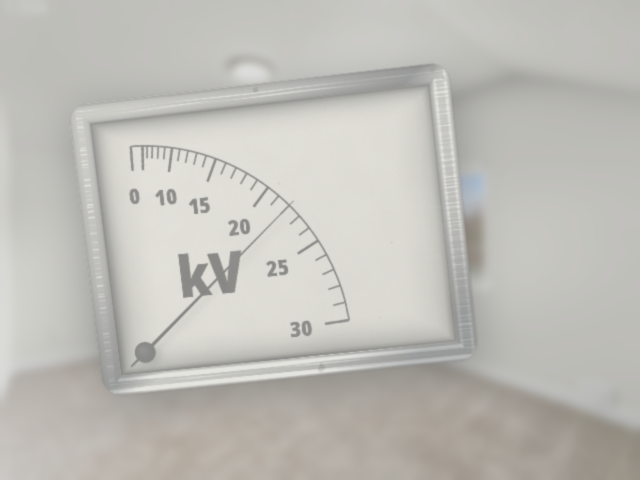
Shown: value=22 unit=kV
